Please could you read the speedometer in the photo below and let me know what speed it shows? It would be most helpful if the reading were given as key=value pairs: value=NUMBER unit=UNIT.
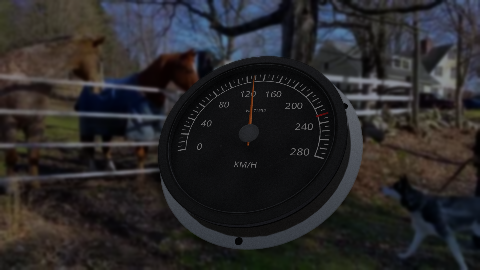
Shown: value=130 unit=km/h
